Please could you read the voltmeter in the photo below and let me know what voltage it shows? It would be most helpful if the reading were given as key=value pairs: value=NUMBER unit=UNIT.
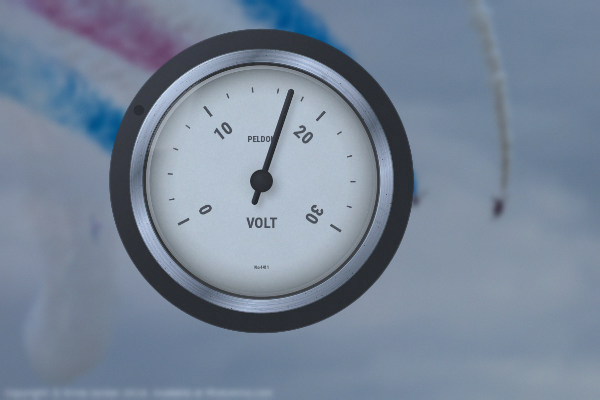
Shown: value=17 unit=V
